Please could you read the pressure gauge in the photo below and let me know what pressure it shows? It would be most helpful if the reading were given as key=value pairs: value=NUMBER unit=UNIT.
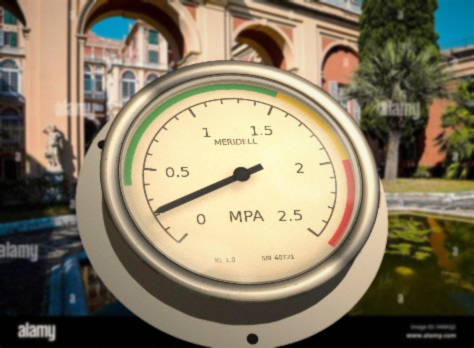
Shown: value=0.2 unit=MPa
